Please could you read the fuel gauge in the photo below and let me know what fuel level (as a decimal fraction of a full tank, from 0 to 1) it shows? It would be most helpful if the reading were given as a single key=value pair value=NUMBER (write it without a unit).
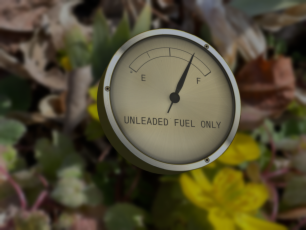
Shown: value=0.75
